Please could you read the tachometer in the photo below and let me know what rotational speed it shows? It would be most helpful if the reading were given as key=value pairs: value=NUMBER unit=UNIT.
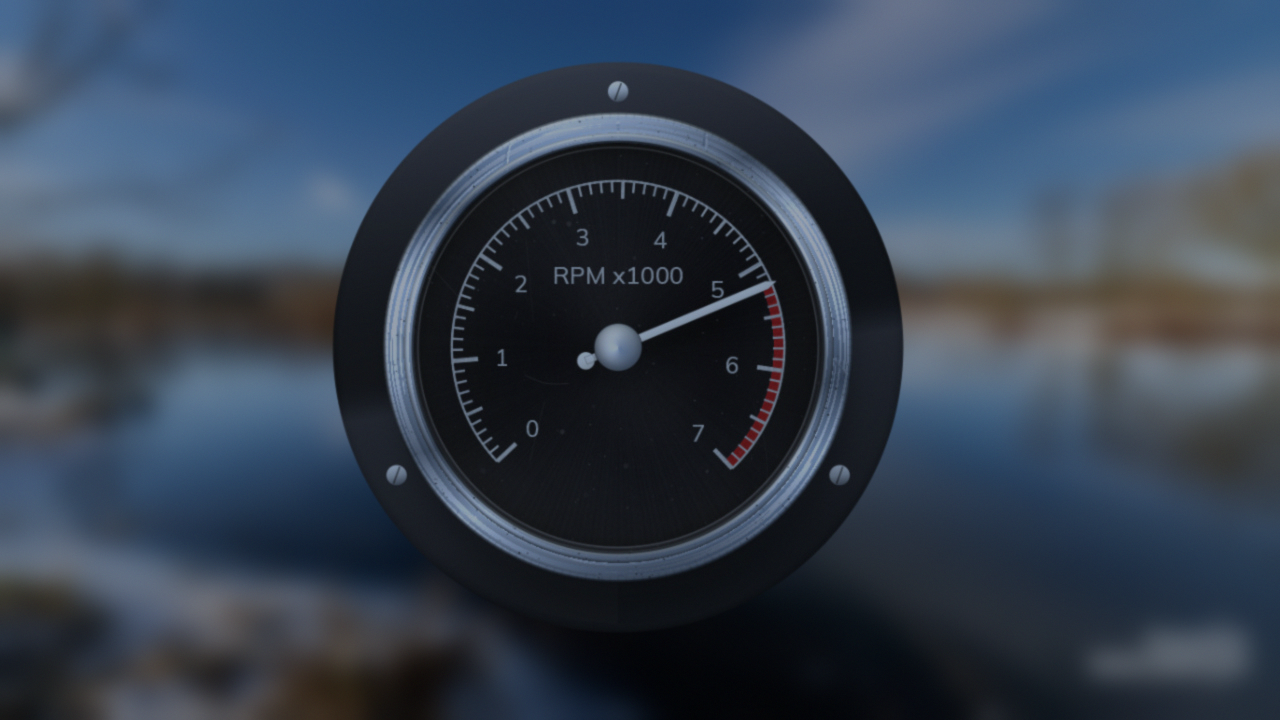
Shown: value=5200 unit=rpm
